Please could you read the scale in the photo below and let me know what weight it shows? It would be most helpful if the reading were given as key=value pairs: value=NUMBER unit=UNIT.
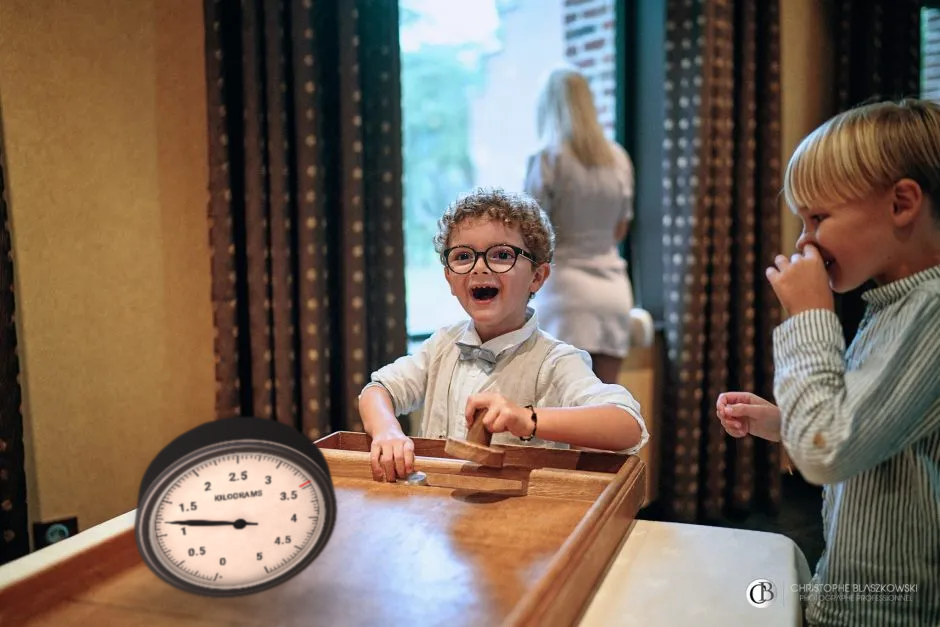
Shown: value=1.25 unit=kg
